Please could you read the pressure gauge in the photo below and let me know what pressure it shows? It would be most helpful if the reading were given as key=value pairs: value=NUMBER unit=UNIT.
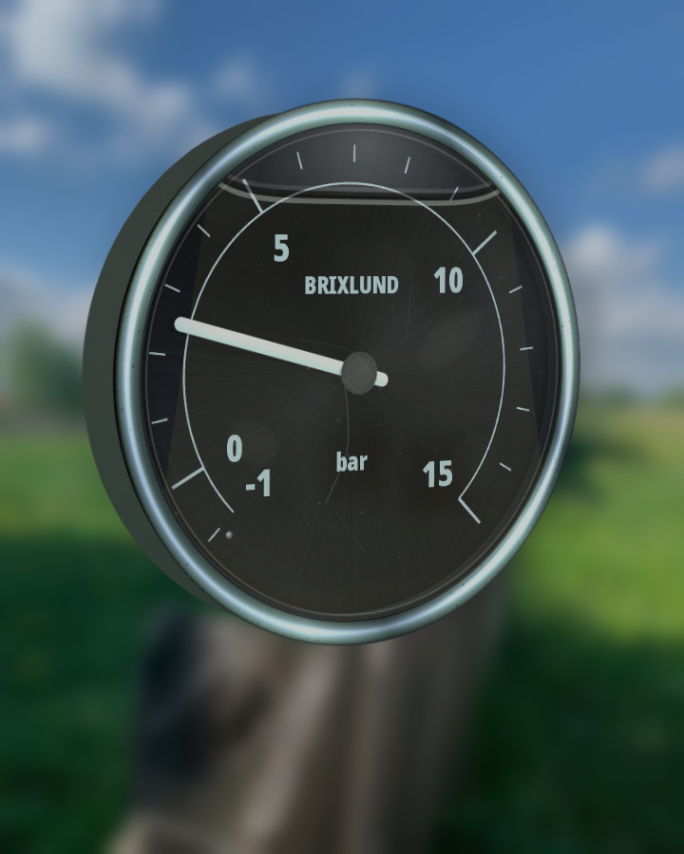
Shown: value=2.5 unit=bar
